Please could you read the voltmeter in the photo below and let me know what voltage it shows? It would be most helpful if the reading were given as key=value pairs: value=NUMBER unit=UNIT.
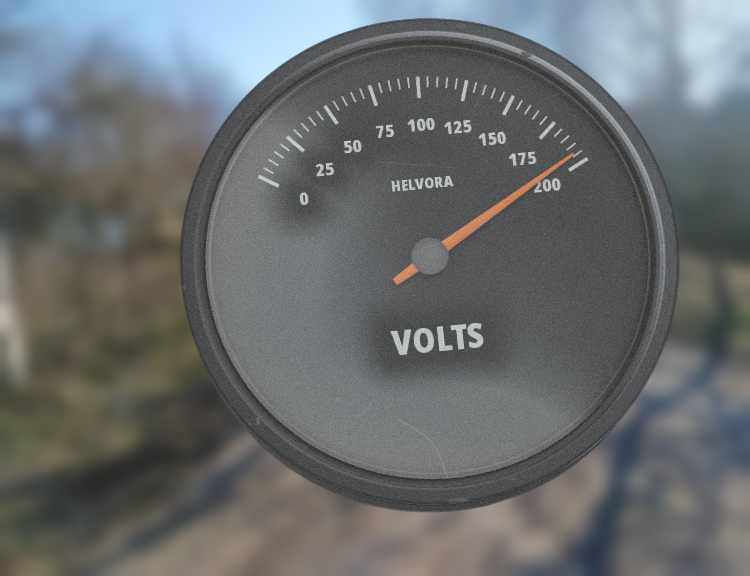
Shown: value=195 unit=V
